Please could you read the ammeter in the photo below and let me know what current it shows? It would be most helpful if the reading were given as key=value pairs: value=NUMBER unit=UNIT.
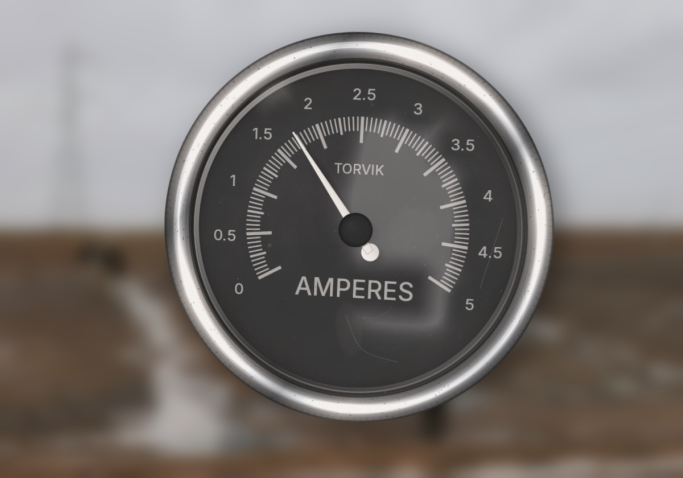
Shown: value=1.75 unit=A
